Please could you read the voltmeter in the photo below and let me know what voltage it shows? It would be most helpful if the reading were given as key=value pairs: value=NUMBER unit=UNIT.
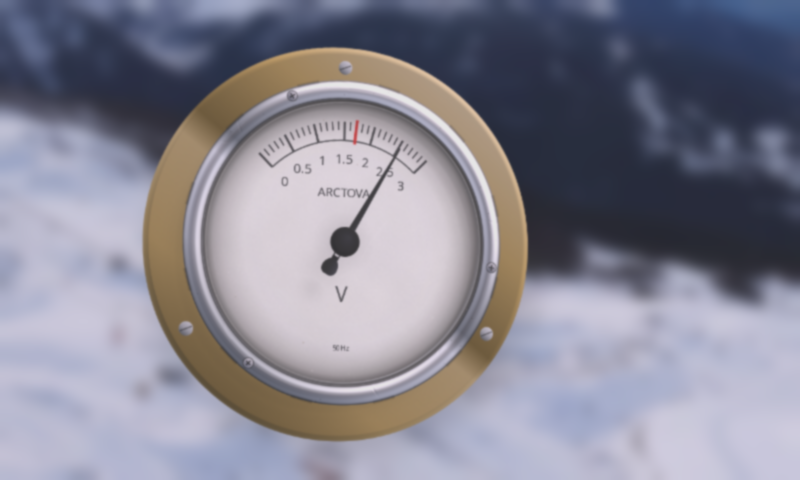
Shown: value=2.5 unit=V
